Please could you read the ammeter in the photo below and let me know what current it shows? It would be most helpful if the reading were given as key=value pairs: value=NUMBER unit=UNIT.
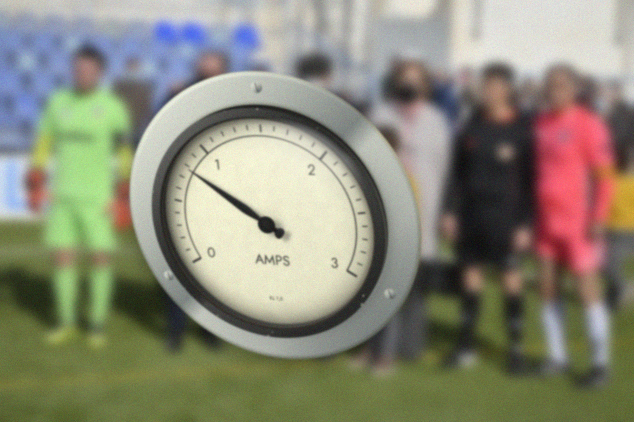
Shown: value=0.8 unit=A
